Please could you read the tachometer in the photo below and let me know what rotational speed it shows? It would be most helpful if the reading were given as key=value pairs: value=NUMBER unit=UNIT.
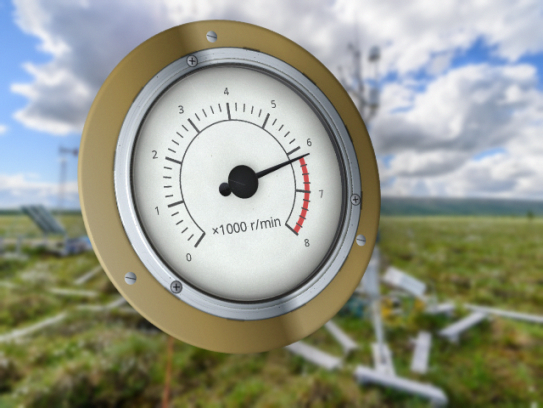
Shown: value=6200 unit=rpm
